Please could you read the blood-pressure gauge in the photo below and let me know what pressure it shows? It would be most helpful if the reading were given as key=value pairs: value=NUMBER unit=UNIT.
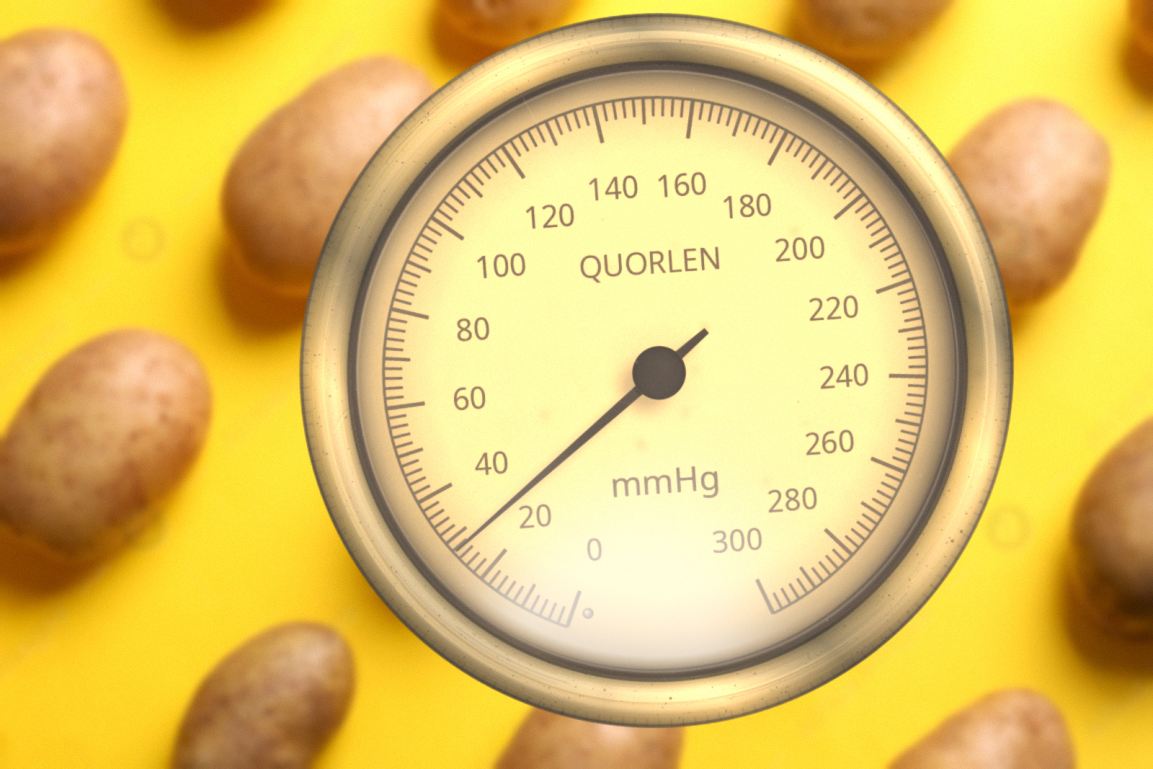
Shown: value=28 unit=mmHg
